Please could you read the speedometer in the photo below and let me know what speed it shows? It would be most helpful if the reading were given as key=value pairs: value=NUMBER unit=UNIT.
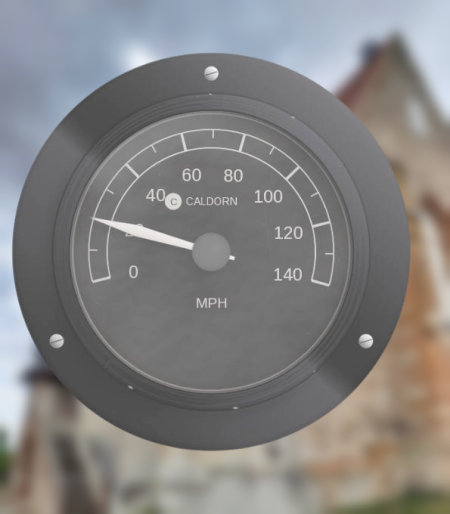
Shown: value=20 unit=mph
